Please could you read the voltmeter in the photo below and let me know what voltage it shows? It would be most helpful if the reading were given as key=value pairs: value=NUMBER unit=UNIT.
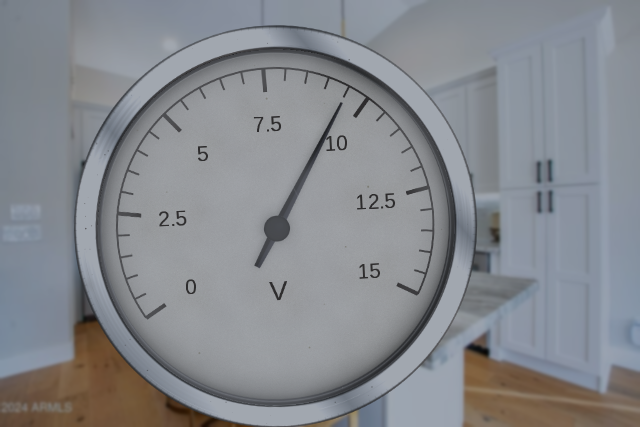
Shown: value=9.5 unit=V
